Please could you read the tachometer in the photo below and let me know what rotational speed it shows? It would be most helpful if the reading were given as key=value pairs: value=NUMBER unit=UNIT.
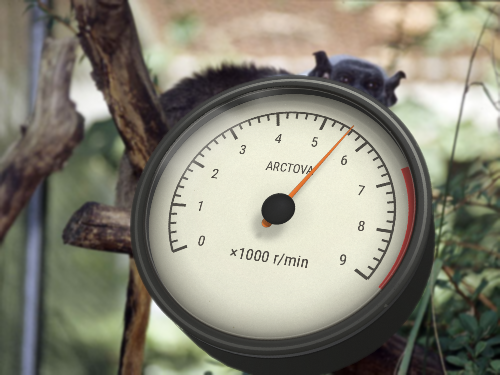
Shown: value=5600 unit=rpm
